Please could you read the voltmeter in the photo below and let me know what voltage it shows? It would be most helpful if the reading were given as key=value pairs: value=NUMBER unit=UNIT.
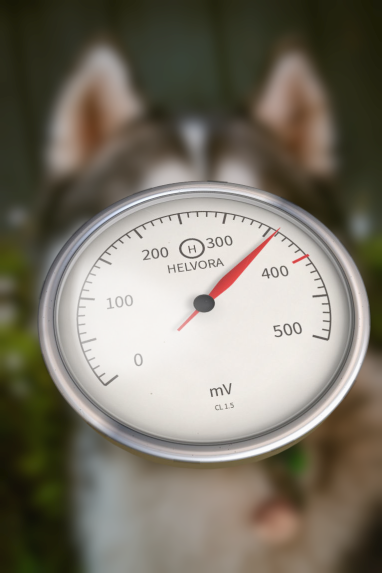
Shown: value=360 unit=mV
